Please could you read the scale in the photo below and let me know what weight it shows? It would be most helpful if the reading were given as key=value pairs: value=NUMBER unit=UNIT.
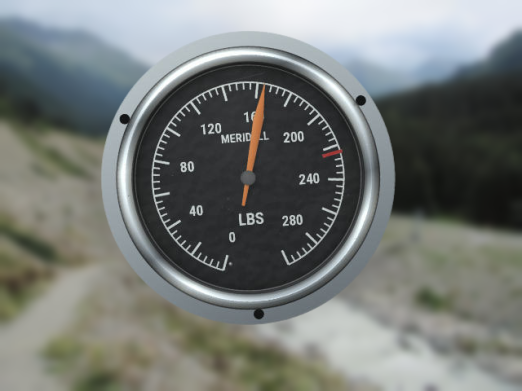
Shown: value=164 unit=lb
